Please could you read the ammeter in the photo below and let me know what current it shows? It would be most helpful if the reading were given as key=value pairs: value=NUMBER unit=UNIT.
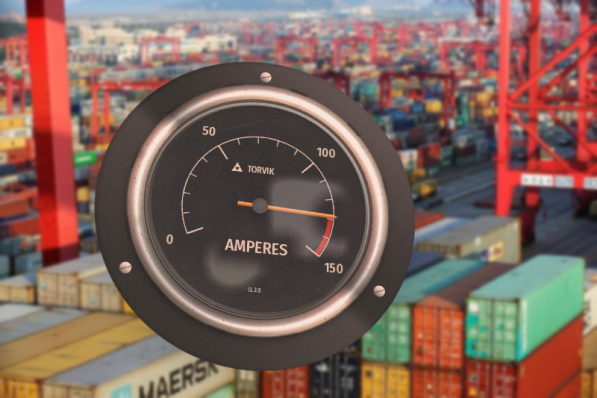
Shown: value=130 unit=A
